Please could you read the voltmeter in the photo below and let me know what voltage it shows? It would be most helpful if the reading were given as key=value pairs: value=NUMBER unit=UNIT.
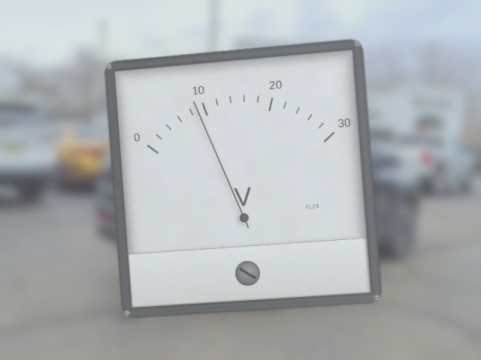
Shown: value=9 unit=V
